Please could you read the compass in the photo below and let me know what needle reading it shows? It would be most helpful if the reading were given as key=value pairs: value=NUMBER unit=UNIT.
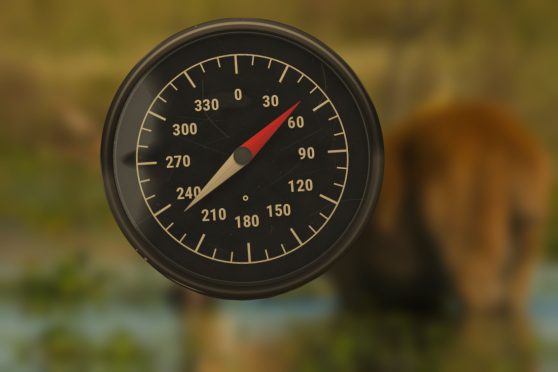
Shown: value=50 unit=°
